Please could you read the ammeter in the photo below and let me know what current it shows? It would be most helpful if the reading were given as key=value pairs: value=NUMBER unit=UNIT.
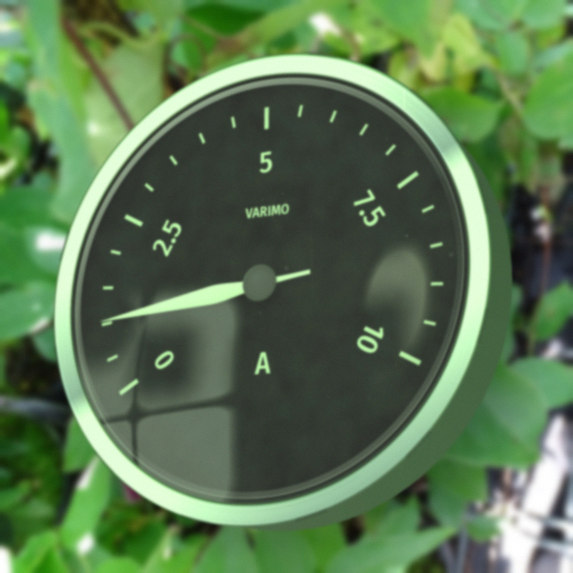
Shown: value=1 unit=A
